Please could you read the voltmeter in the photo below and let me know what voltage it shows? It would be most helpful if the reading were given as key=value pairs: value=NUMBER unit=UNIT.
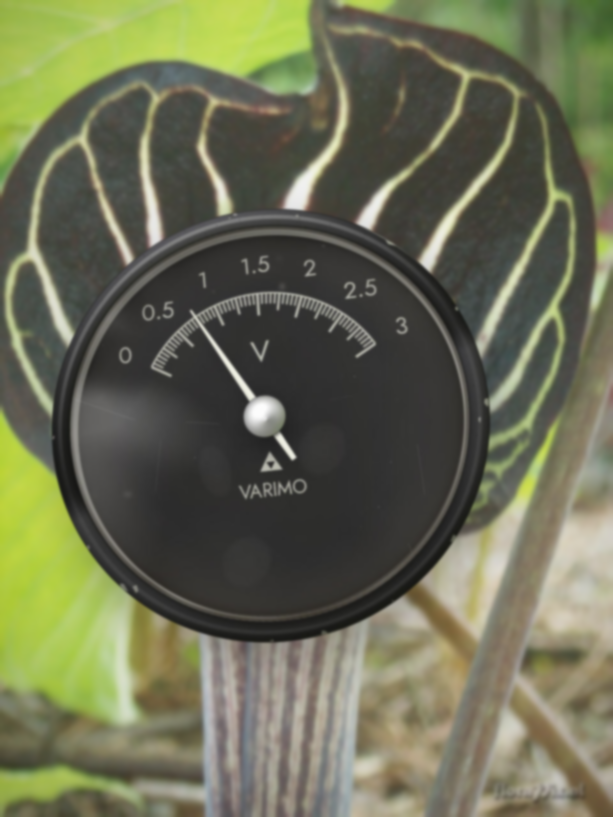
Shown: value=0.75 unit=V
